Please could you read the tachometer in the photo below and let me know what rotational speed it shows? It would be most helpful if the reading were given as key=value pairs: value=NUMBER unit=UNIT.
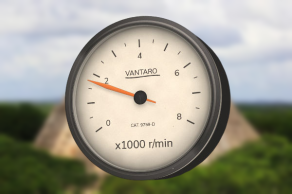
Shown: value=1750 unit=rpm
